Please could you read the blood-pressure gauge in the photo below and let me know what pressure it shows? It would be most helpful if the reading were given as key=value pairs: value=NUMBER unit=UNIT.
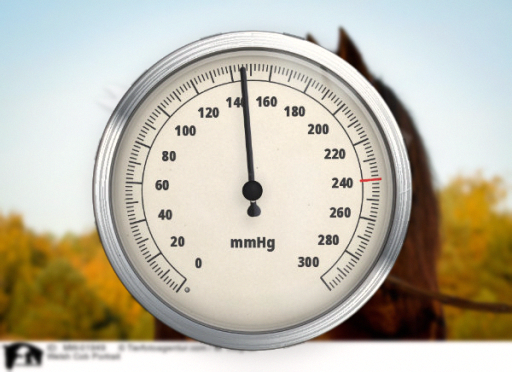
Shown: value=146 unit=mmHg
